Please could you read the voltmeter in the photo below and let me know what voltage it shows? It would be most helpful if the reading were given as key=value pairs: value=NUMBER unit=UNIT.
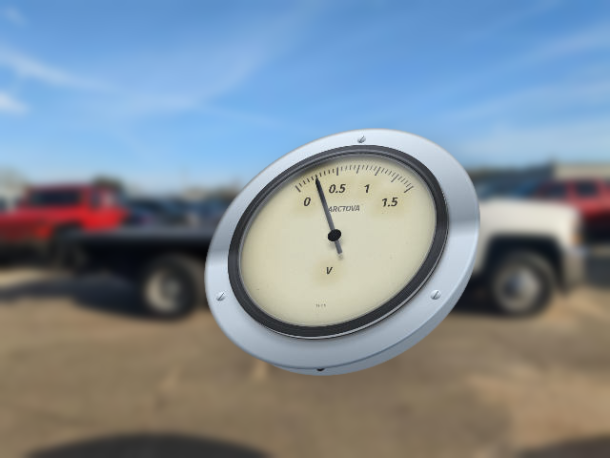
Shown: value=0.25 unit=V
